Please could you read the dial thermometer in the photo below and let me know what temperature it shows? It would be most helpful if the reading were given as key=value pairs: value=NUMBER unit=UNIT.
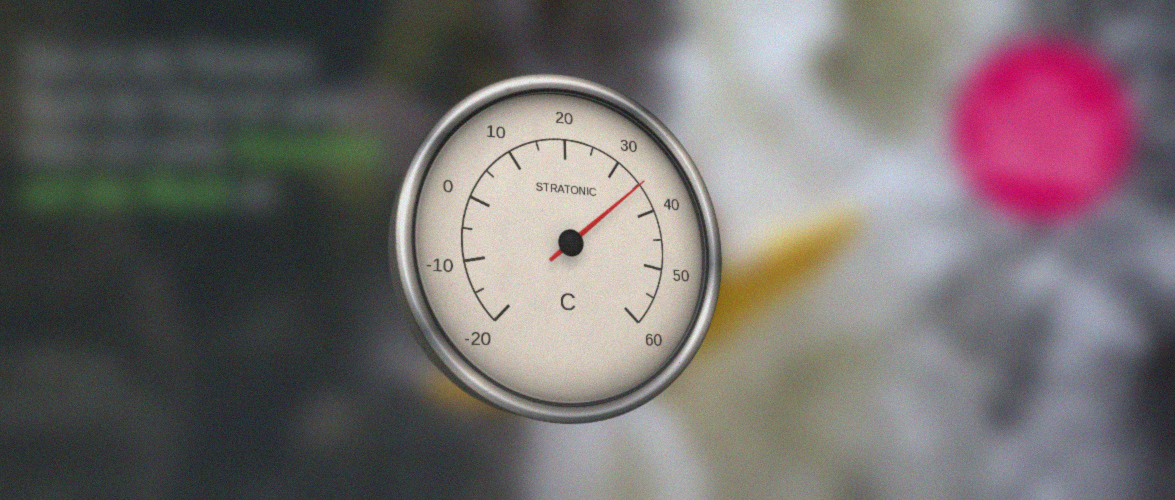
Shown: value=35 unit=°C
